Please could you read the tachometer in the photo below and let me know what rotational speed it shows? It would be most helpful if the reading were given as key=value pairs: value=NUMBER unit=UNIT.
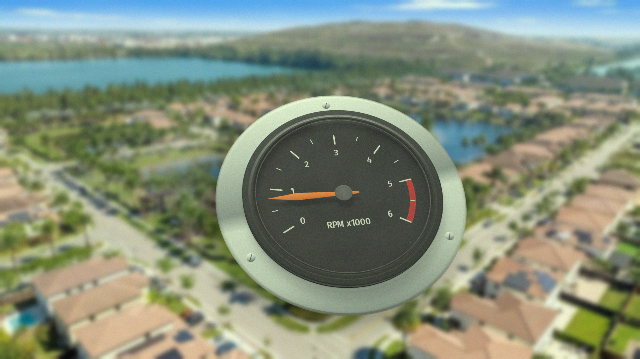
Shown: value=750 unit=rpm
